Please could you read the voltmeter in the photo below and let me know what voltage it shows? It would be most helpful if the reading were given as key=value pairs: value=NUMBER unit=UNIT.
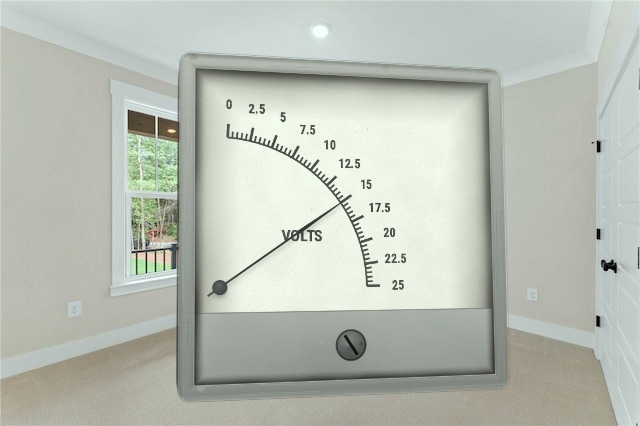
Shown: value=15 unit=V
